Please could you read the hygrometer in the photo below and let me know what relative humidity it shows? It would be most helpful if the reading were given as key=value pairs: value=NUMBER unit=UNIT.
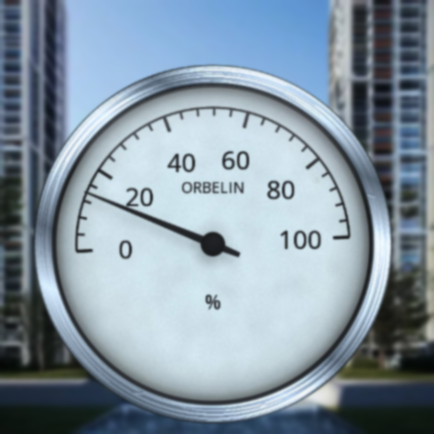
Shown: value=14 unit=%
